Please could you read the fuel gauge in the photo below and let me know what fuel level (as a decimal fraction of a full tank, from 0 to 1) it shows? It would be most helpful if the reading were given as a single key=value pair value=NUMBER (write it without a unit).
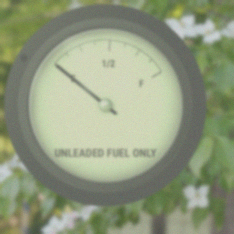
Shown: value=0
